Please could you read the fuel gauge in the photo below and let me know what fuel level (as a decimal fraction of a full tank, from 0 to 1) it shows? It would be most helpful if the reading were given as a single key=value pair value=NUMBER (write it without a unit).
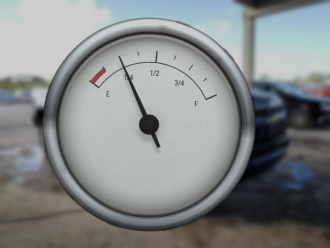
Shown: value=0.25
